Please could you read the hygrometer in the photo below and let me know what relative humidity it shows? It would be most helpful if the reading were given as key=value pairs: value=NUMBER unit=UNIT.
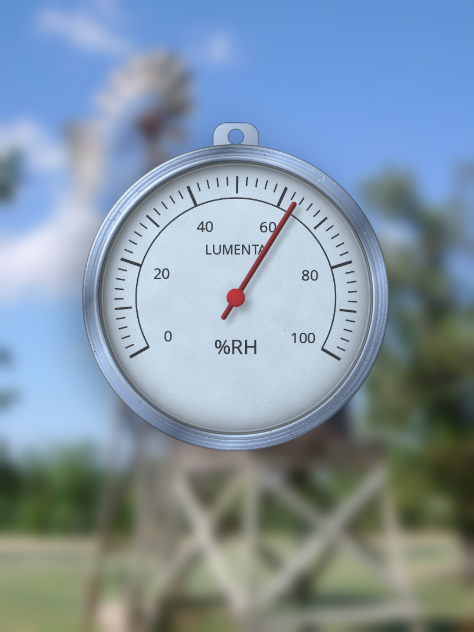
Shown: value=63 unit=%
